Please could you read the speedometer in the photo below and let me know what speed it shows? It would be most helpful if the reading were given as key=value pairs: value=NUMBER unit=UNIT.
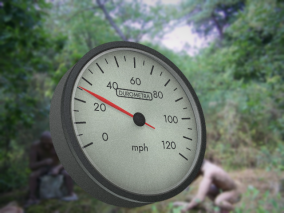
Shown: value=25 unit=mph
